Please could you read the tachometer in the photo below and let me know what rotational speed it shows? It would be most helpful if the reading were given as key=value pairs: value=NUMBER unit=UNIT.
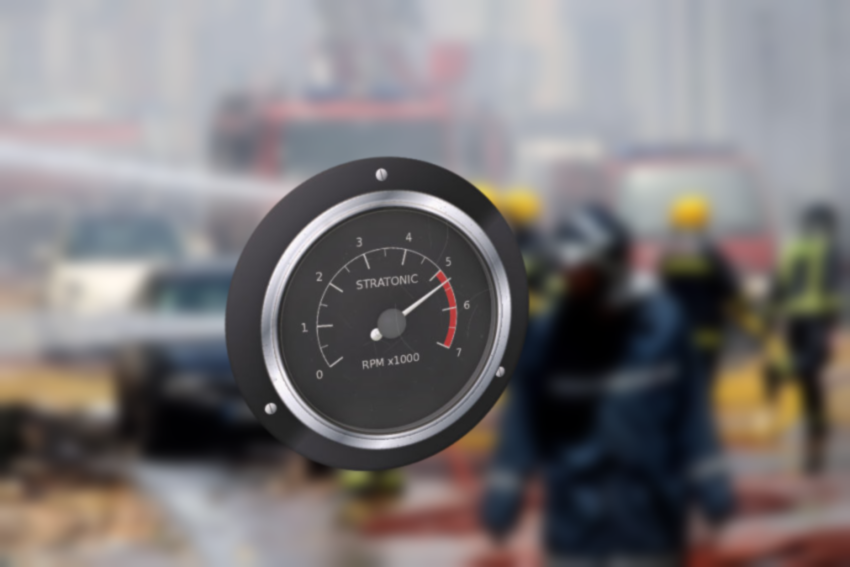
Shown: value=5250 unit=rpm
